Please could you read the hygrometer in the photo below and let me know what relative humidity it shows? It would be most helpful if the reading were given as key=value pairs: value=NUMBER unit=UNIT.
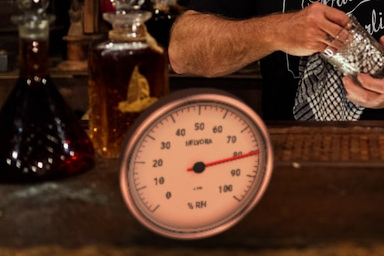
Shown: value=80 unit=%
